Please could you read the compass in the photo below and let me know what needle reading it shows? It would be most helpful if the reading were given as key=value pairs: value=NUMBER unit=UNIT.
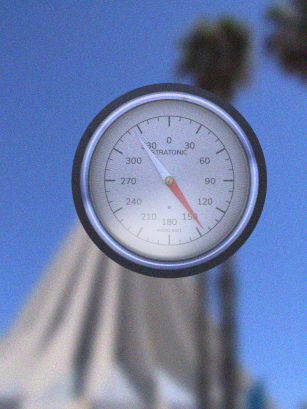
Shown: value=145 unit=°
